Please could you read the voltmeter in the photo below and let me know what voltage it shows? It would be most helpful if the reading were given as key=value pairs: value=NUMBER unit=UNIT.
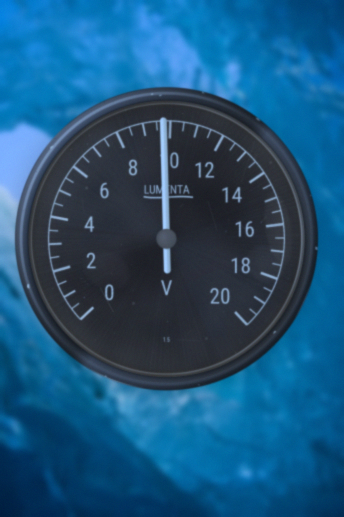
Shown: value=9.75 unit=V
